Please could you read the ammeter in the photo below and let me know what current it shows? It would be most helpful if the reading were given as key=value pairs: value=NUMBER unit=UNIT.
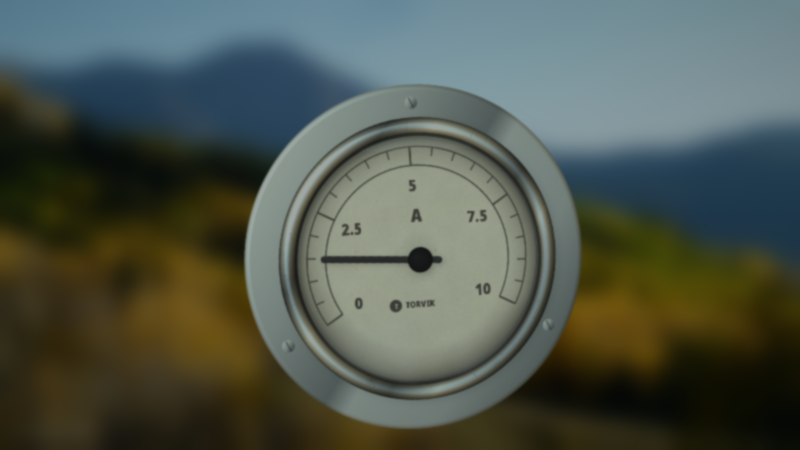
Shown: value=1.5 unit=A
